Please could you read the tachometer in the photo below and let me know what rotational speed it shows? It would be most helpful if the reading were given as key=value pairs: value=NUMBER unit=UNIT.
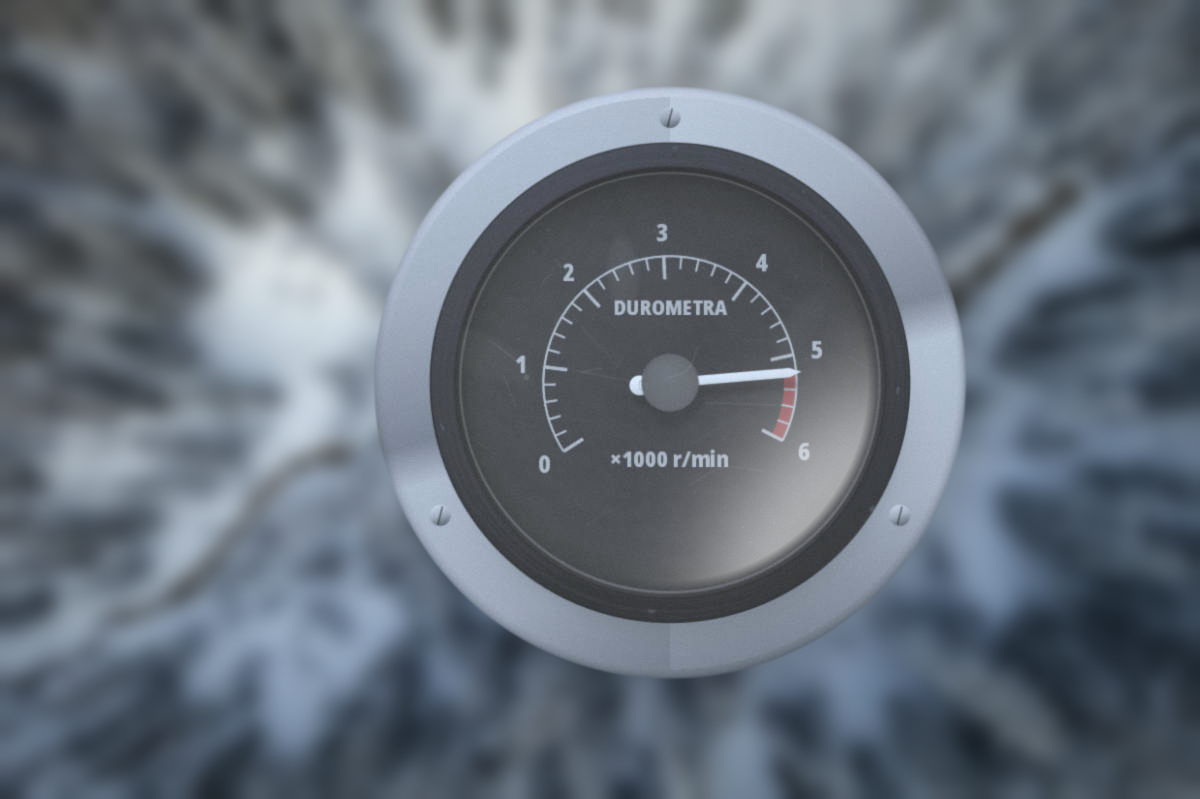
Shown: value=5200 unit=rpm
